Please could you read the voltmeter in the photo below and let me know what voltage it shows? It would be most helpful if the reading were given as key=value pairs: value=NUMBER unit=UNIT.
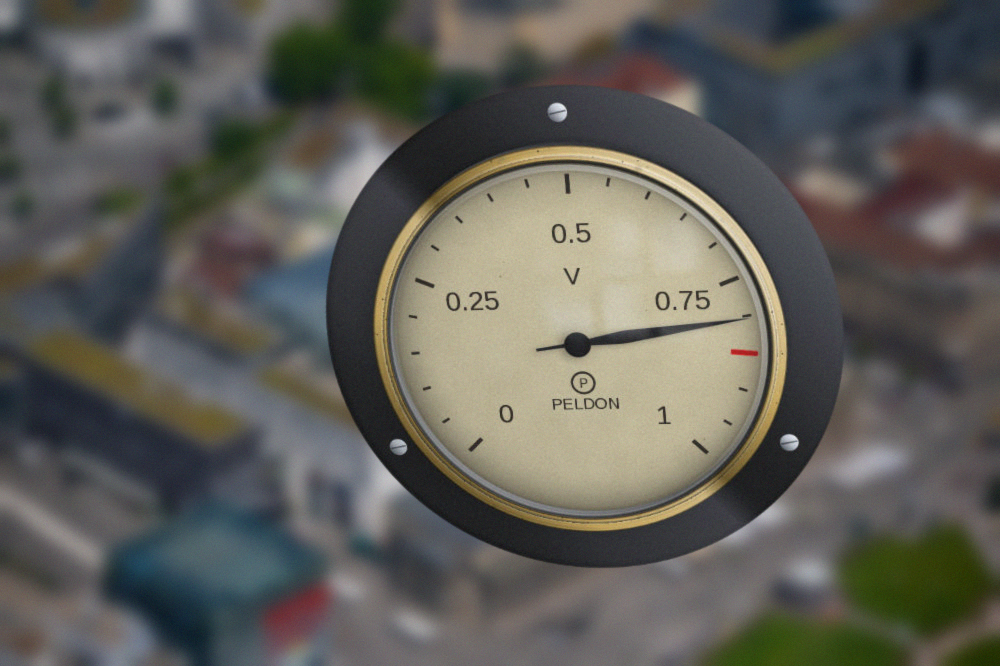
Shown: value=0.8 unit=V
